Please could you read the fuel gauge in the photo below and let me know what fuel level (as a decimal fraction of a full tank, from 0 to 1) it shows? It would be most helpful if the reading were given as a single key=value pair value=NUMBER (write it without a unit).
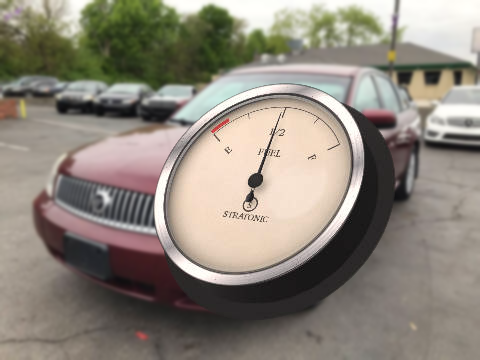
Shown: value=0.5
